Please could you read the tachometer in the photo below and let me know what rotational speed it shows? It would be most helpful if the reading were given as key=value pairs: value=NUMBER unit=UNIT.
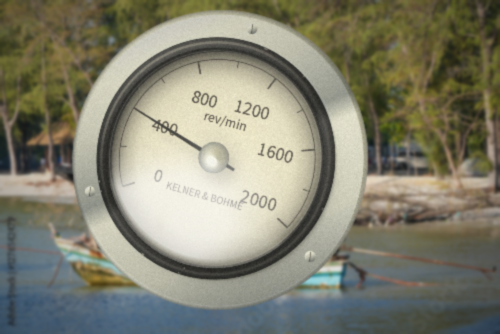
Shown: value=400 unit=rpm
